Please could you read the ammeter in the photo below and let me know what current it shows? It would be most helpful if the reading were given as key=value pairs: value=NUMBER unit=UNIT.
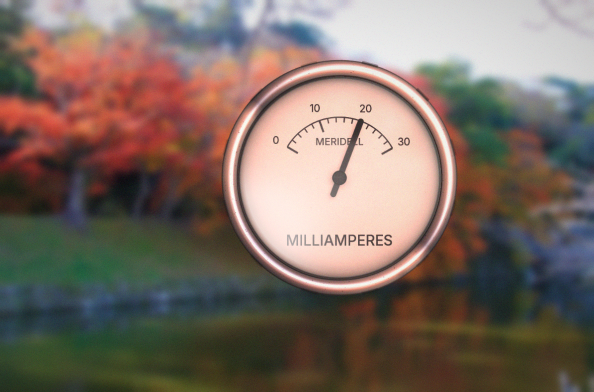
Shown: value=20 unit=mA
